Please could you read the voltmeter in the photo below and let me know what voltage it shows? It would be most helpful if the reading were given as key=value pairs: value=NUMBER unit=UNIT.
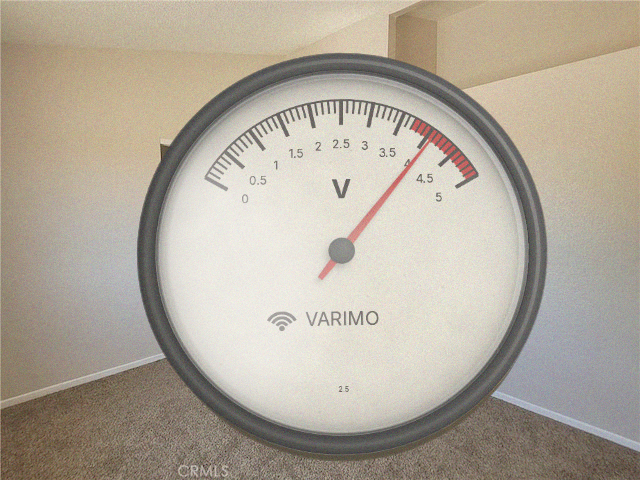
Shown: value=4.1 unit=V
